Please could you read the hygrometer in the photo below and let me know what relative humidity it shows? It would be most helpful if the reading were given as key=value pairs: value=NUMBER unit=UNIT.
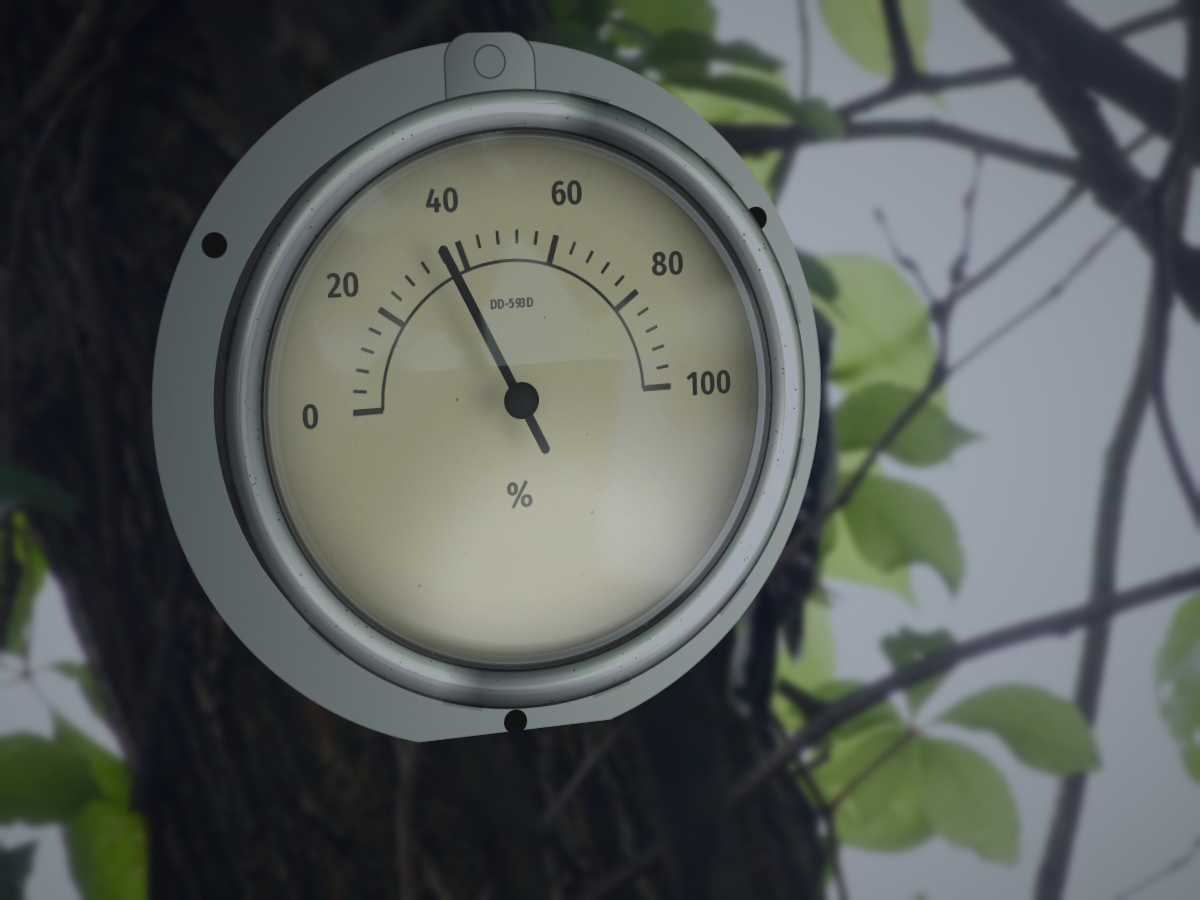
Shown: value=36 unit=%
